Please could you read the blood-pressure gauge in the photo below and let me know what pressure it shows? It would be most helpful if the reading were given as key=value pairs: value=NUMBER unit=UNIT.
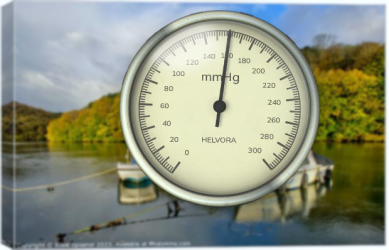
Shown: value=160 unit=mmHg
